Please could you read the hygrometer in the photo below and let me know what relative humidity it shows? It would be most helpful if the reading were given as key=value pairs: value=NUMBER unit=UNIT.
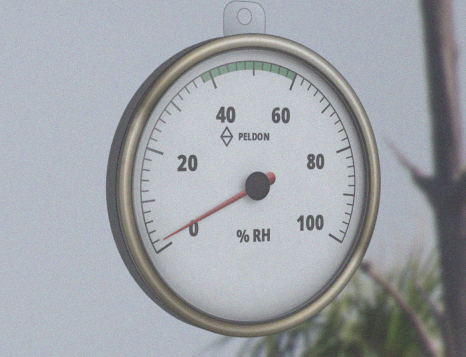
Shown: value=2 unit=%
